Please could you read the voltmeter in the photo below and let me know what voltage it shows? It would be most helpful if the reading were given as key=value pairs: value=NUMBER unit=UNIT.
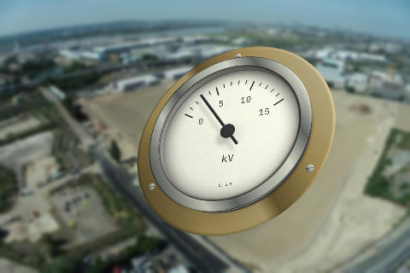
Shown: value=3 unit=kV
